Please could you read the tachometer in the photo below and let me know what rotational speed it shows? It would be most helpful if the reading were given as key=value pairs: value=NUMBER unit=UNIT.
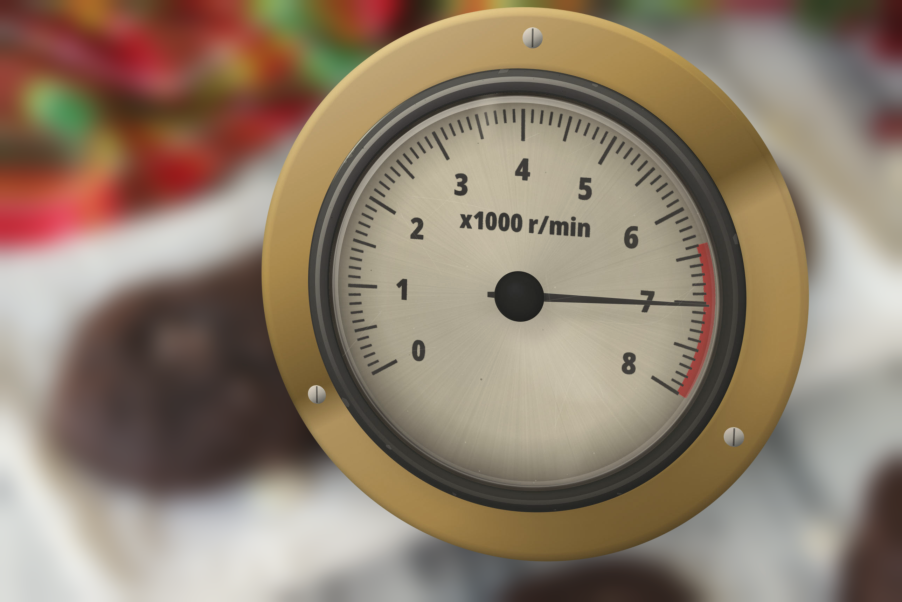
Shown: value=7000 unit=rpm
